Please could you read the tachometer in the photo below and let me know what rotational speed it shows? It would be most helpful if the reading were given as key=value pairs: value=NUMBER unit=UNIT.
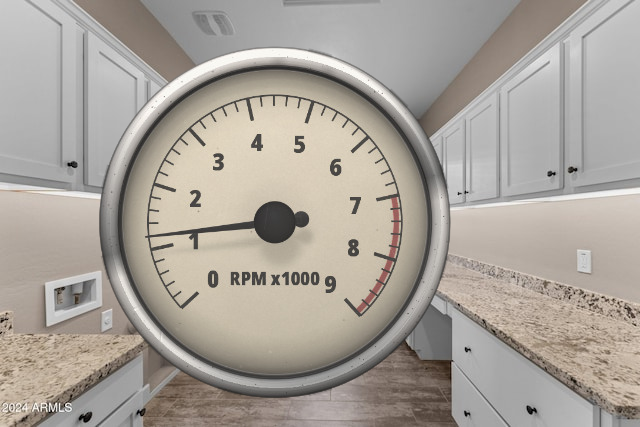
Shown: value=1200 unit=rpm
